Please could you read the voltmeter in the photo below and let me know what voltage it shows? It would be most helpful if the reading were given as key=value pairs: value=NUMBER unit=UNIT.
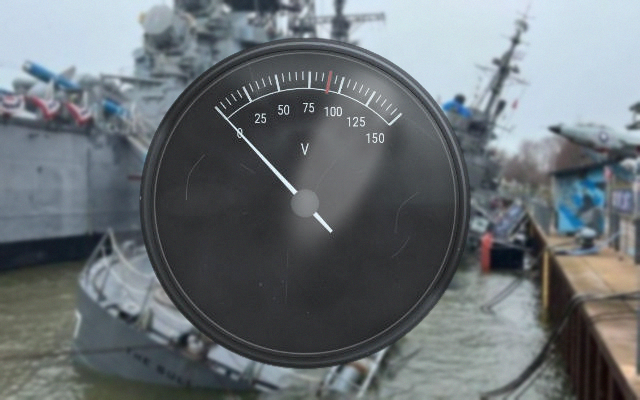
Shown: value=0 unit=V
